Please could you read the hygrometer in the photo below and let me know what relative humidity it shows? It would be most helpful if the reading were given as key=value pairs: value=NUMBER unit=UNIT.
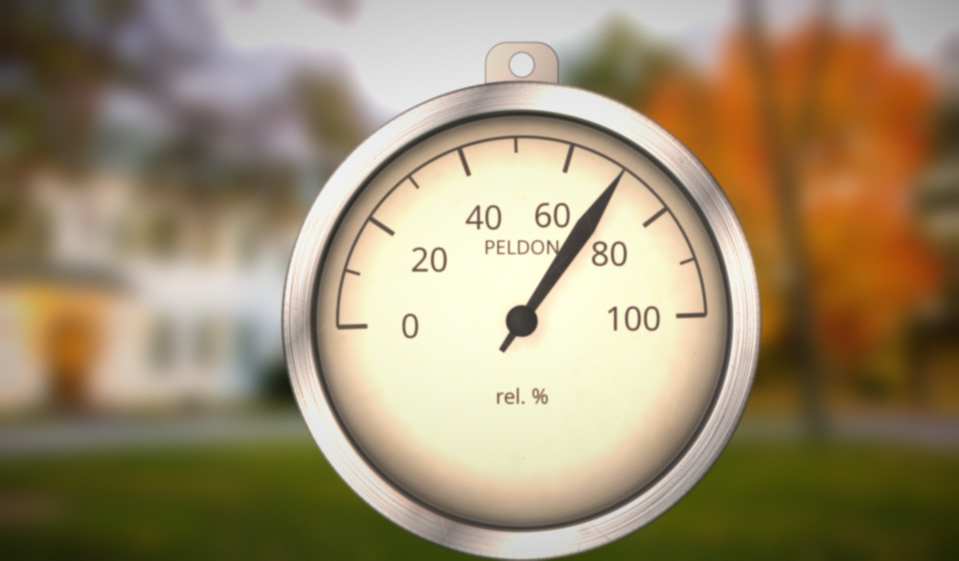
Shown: value=70 unit=%
